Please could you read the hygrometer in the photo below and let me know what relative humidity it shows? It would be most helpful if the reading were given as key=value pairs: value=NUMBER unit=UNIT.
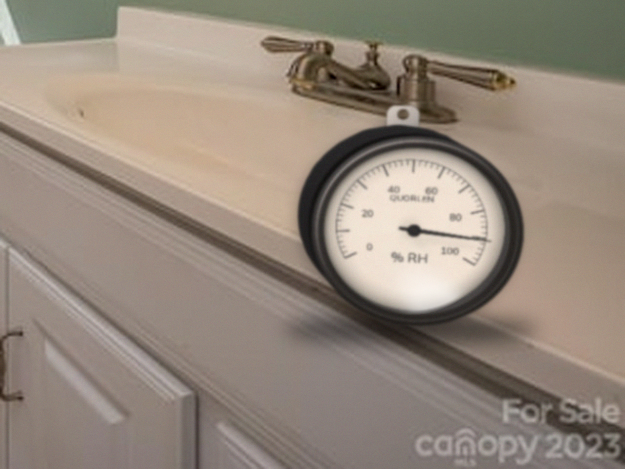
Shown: value=90 unit=%
